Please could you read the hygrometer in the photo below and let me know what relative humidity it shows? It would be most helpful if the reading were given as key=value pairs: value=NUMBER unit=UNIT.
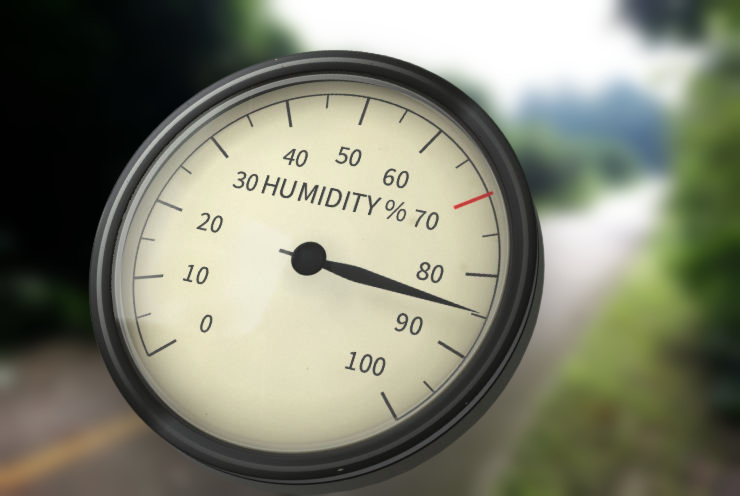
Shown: value=85 unit=%
